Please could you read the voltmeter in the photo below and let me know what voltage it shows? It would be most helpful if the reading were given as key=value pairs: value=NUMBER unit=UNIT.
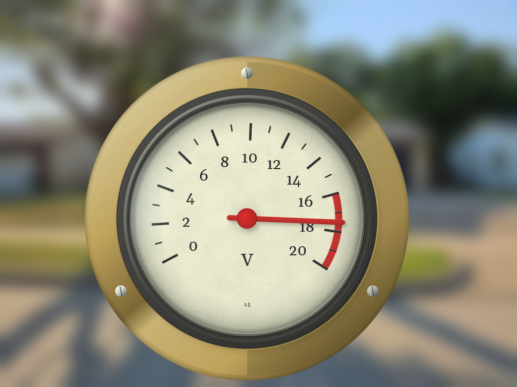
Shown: value=17.5 unit=V
